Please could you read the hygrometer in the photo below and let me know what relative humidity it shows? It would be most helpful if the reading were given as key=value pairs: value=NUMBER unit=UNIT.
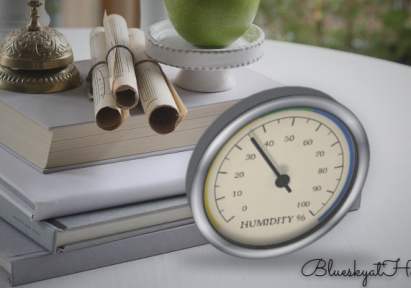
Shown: value=35 unit=%
